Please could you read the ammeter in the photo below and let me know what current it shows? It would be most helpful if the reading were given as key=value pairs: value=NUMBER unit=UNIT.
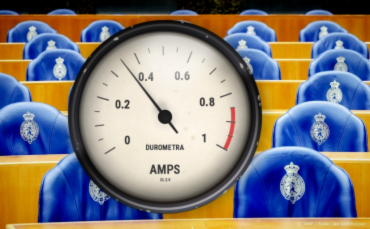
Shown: value=0.35 unit=A
